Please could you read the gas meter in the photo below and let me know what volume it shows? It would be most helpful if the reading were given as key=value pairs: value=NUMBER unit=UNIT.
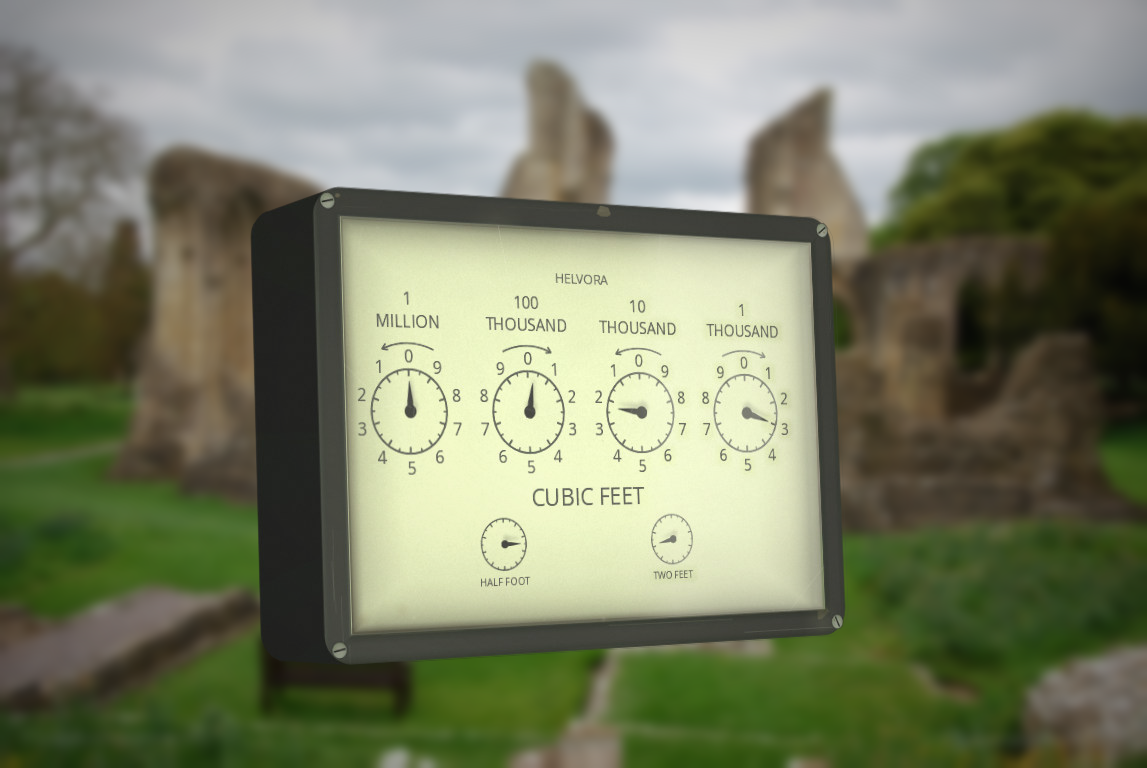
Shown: value=2300 unit=ft³
